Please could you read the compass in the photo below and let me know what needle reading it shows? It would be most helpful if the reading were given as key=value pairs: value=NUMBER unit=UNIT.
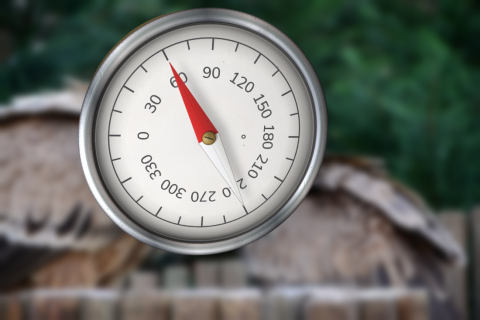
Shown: value=60 unit=°
